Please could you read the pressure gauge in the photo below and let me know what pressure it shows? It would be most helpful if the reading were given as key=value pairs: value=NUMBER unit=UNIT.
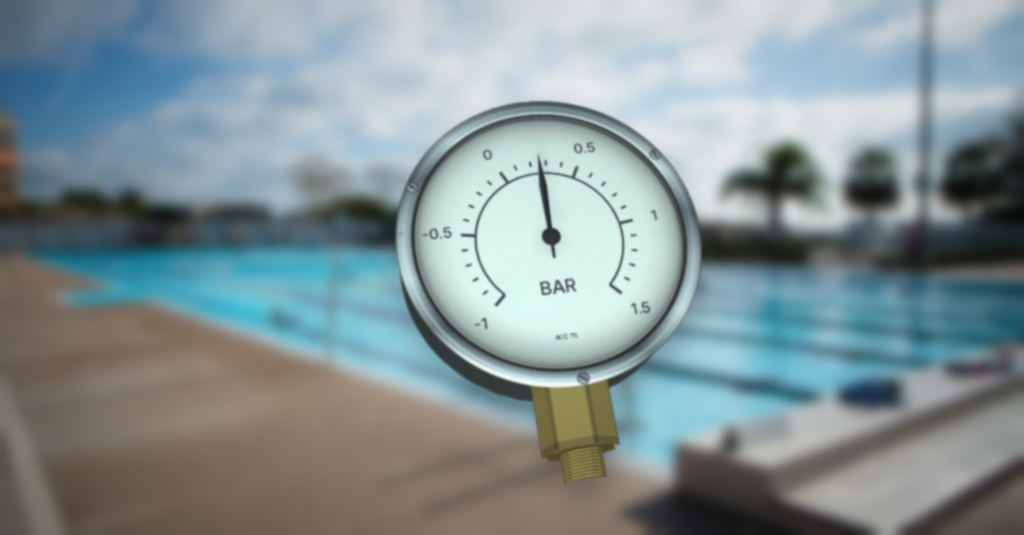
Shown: value=0.25 unit=bar
